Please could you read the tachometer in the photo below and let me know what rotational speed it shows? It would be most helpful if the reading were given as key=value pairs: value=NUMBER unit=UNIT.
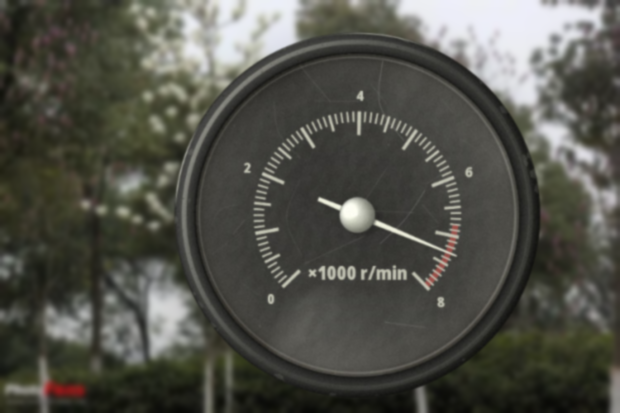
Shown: value=7300 unit=rpm
